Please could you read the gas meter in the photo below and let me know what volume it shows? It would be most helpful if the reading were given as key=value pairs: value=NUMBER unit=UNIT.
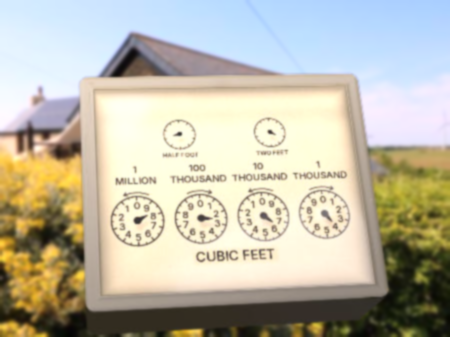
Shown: value=826400 unit=ft³
